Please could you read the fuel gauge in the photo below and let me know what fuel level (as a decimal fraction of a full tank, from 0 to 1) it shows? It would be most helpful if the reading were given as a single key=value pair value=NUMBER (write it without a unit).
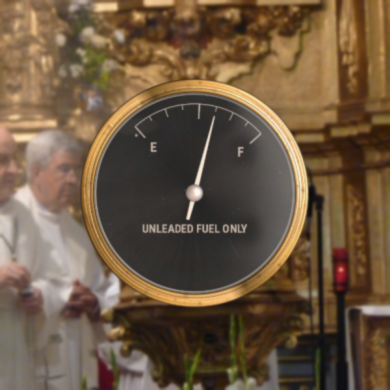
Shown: value=0.625
